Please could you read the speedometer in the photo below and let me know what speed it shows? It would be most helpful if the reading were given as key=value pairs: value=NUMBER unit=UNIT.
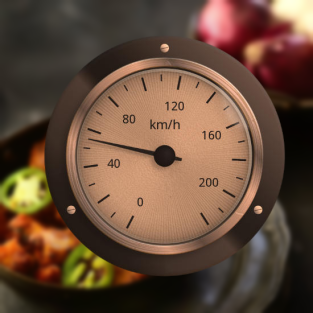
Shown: value=55 unit=km/h
